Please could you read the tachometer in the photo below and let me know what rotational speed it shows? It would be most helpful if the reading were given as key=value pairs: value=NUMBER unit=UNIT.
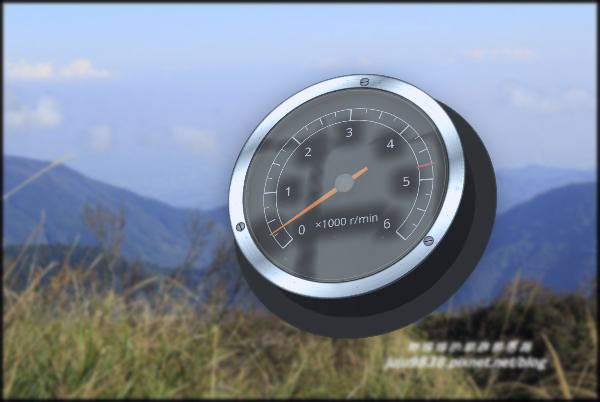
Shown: value=250 unit=rpm
